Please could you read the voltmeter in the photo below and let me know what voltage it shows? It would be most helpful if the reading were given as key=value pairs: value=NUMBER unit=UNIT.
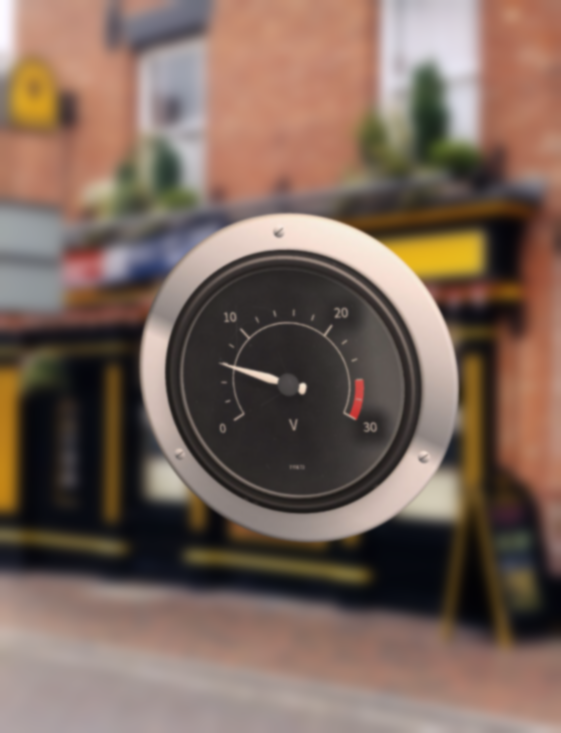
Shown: value=6 unit=V
